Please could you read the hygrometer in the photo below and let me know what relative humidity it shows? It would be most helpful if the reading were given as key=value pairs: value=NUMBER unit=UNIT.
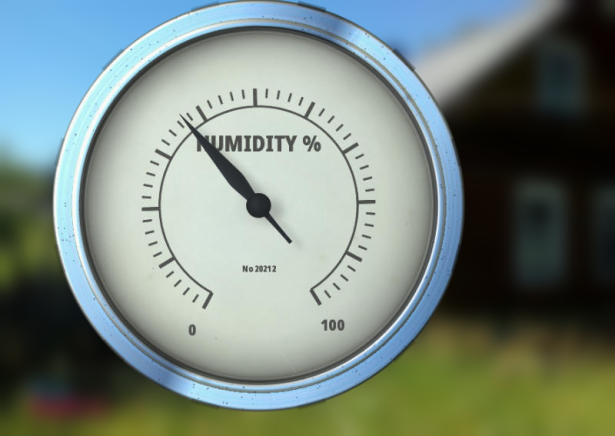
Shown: value=37 unit=%
